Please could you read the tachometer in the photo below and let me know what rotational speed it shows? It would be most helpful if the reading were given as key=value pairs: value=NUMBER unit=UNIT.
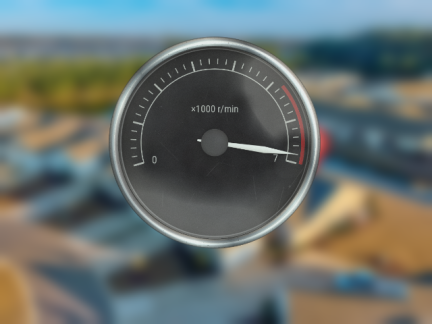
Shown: value=6800 unit=rpm
